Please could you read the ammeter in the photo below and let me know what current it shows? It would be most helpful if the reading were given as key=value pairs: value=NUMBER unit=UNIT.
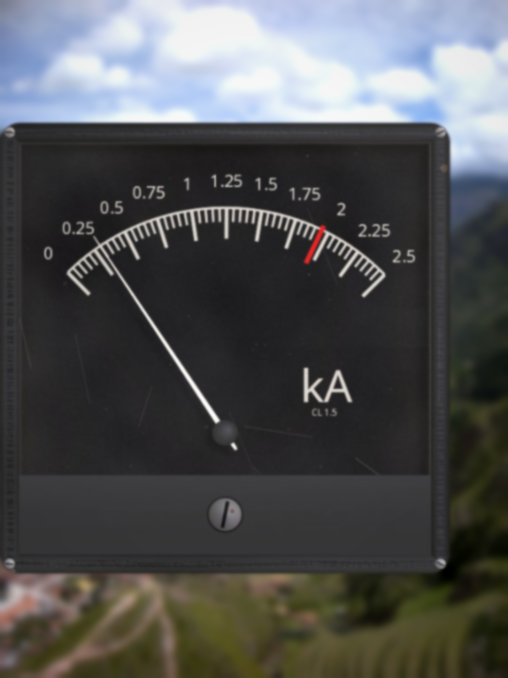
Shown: value=0.3 unit=kA
